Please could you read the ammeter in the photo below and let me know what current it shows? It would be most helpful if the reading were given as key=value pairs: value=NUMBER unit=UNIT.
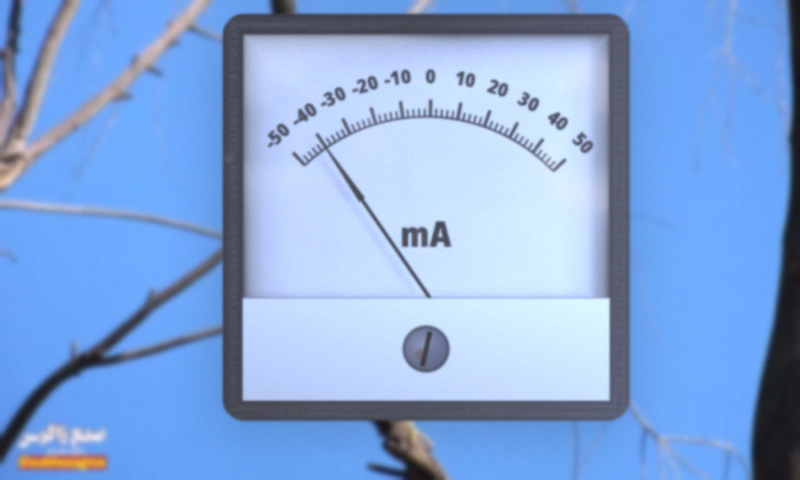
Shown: value=-40 unit=mA
